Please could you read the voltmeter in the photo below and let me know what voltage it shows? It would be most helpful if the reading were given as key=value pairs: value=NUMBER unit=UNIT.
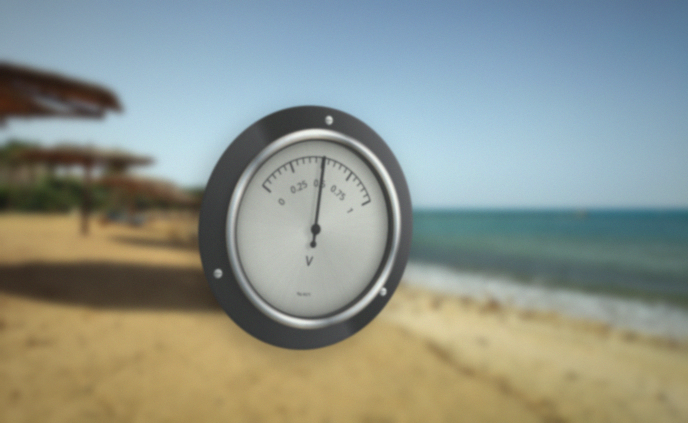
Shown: value=0.5 unit=V
